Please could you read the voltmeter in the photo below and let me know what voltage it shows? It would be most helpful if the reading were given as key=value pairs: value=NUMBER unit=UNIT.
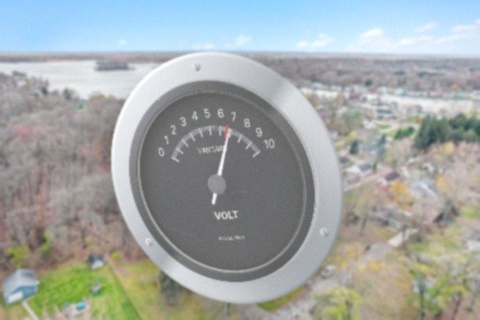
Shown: value=7 unit=V
